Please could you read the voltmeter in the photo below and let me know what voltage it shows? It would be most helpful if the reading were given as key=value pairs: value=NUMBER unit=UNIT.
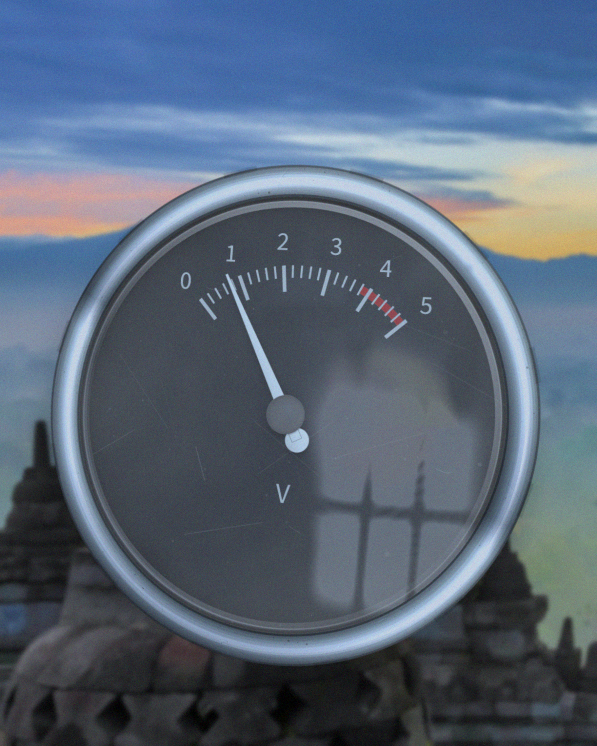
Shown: value=0.8 unit=V
